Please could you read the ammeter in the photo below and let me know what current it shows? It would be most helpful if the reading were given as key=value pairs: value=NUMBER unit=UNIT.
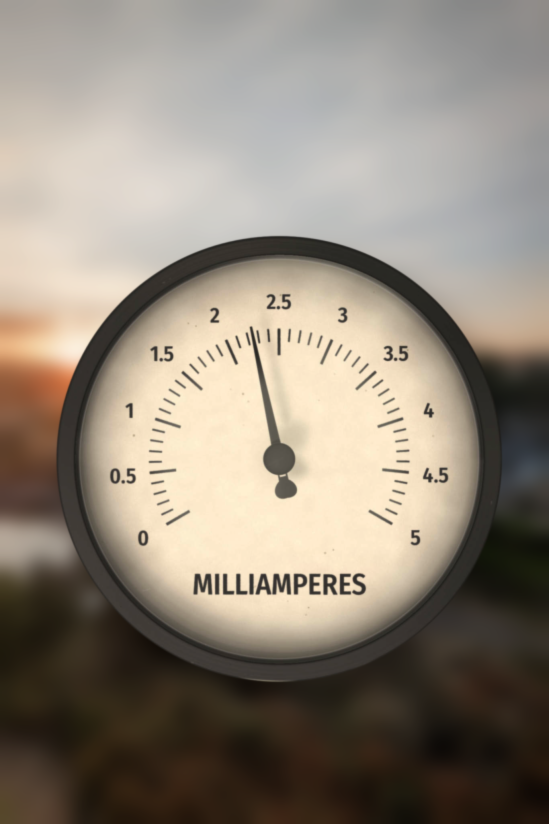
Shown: value=2.25 unit=mA
